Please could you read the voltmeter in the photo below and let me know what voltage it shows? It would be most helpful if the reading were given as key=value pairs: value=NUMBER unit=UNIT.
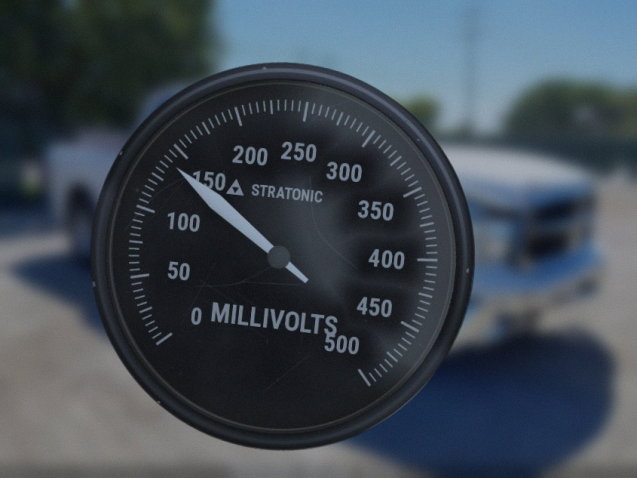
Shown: value=140 unit=mV
